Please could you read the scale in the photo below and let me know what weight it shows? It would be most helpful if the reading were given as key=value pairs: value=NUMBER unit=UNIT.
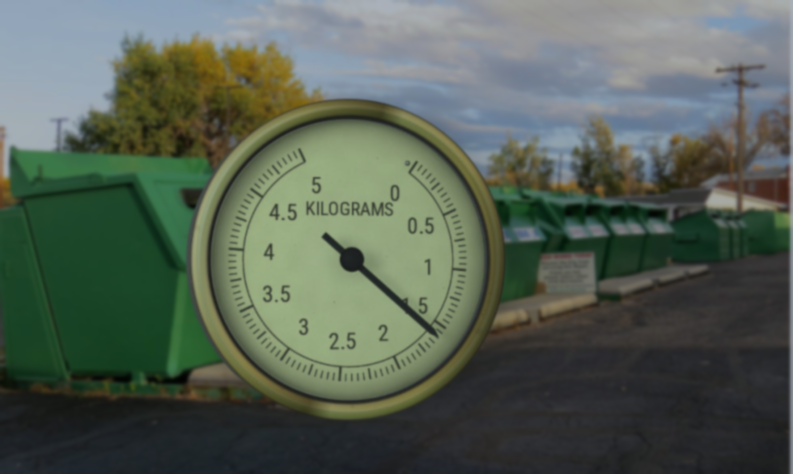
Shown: value=1.6 unit=kg
